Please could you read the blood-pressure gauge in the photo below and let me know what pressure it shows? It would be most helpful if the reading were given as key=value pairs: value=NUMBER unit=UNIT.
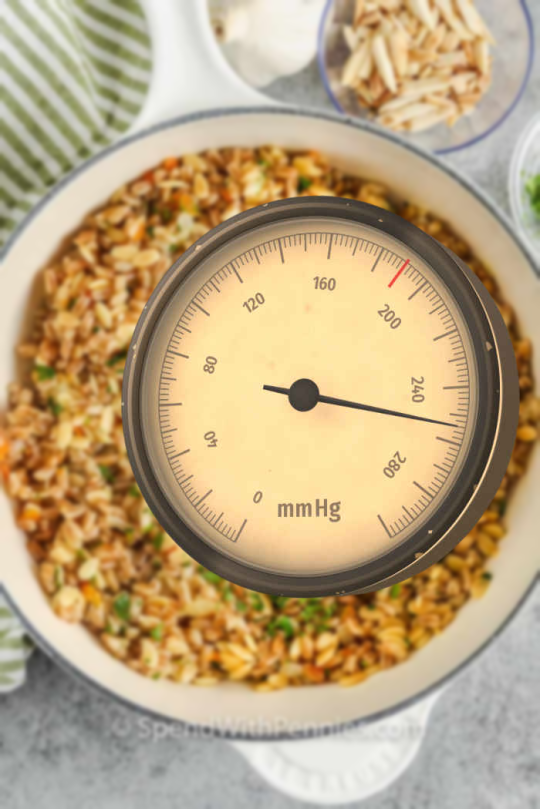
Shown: value=254 unit=mmHg
